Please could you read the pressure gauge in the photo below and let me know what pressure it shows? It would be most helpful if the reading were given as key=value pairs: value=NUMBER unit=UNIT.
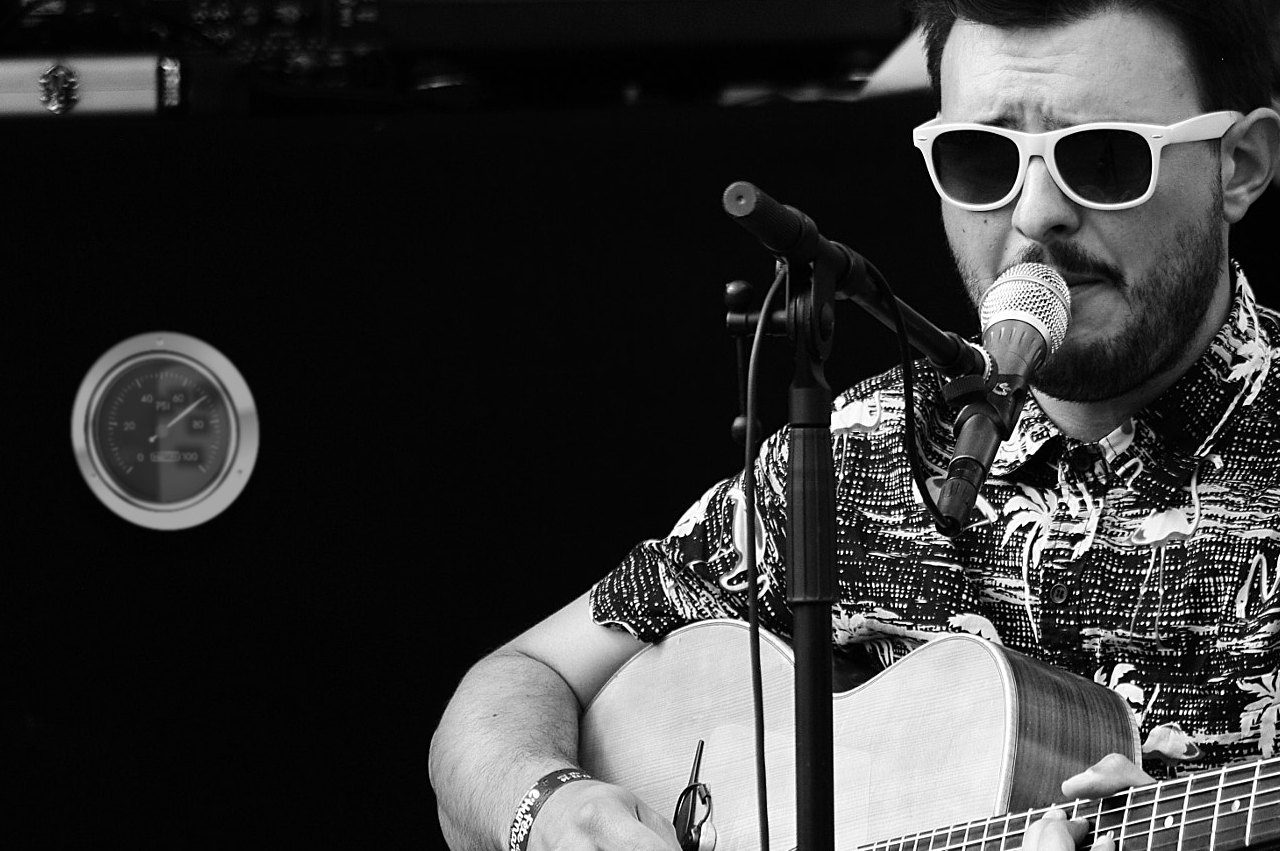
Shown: value=70 unit=psi
